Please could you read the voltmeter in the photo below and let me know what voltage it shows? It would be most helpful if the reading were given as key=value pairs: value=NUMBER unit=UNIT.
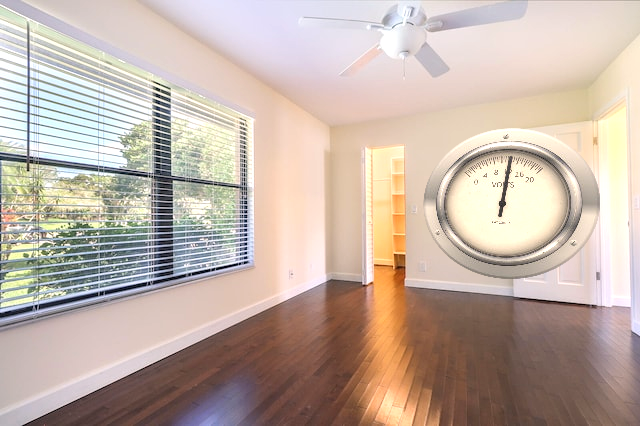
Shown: value=12 unit=V
